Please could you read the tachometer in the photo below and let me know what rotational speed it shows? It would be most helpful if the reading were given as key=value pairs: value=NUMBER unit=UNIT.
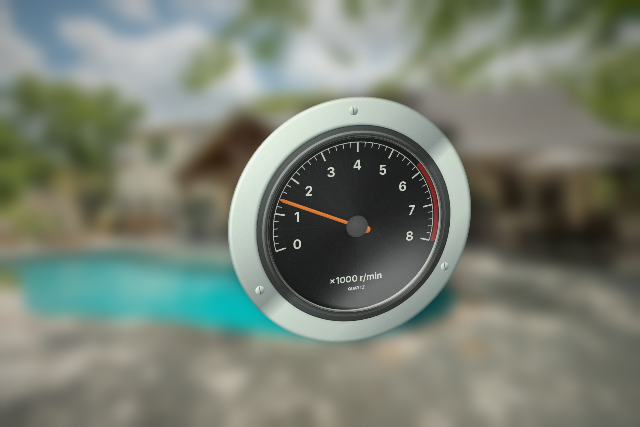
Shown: value=1400 unit=rpm
